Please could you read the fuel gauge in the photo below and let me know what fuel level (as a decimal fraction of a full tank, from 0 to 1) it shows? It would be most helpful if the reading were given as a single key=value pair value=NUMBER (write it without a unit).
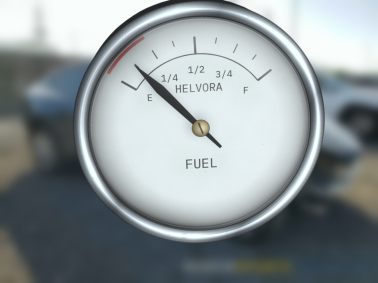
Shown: value=0.125
